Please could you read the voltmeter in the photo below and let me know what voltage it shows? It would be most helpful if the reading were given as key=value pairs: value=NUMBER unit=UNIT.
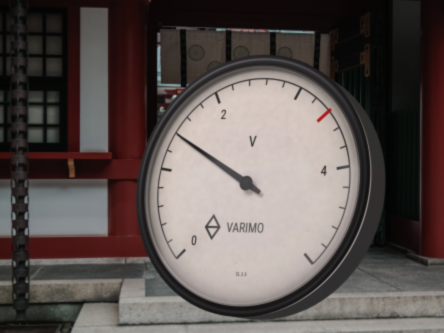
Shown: value=1.4 unit=V
